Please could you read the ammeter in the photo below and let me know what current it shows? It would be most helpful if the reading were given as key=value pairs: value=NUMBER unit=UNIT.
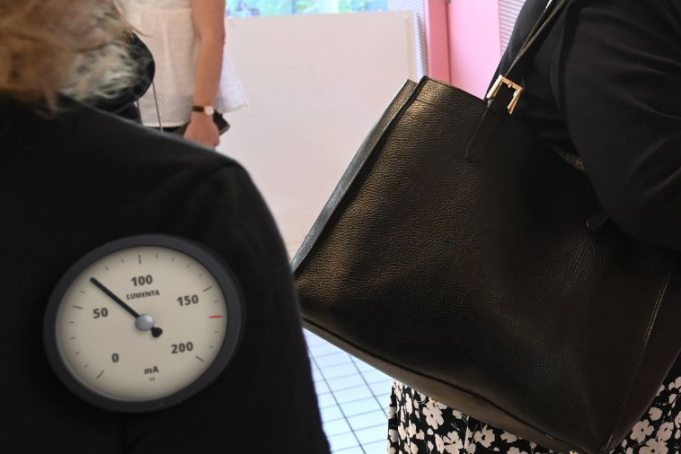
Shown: value=70 unit=mA
